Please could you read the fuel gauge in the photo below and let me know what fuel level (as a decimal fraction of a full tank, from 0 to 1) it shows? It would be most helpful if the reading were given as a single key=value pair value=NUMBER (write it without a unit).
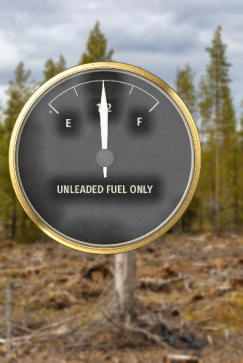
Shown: value=0.5
